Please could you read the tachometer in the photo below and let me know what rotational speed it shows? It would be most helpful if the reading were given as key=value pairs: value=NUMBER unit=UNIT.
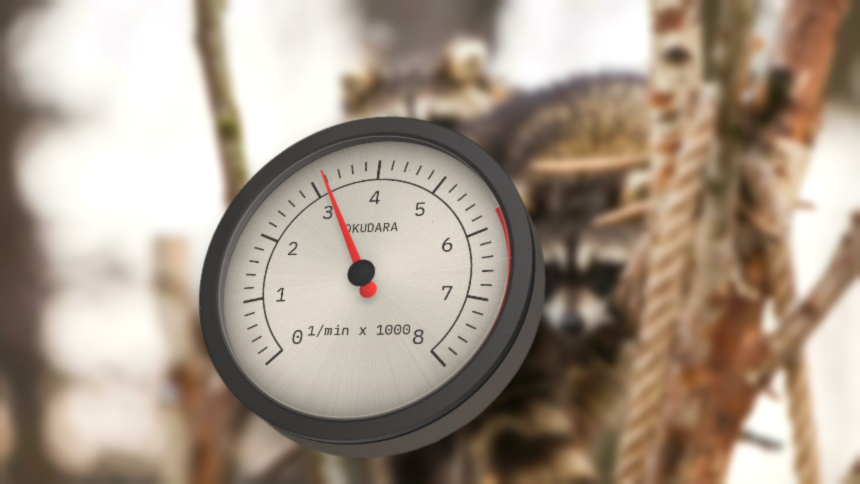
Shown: value=3200 unit=rpm
